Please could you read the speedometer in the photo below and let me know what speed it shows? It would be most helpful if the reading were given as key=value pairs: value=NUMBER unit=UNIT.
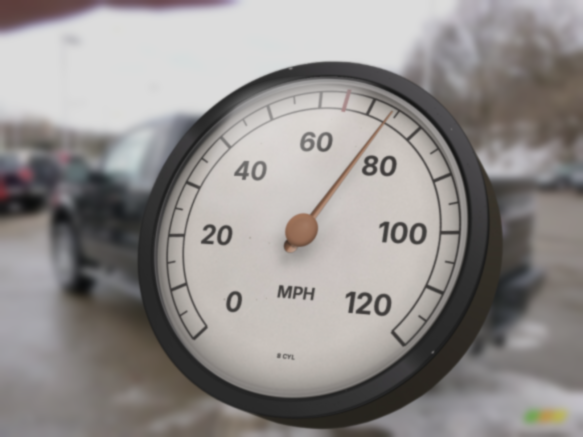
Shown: value=75 unit=mph
